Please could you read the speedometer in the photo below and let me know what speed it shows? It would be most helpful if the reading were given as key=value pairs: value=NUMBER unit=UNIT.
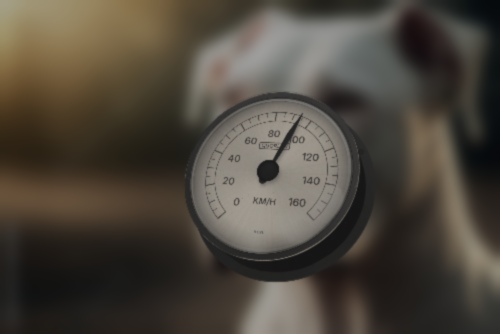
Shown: value=95 unit=km/h
